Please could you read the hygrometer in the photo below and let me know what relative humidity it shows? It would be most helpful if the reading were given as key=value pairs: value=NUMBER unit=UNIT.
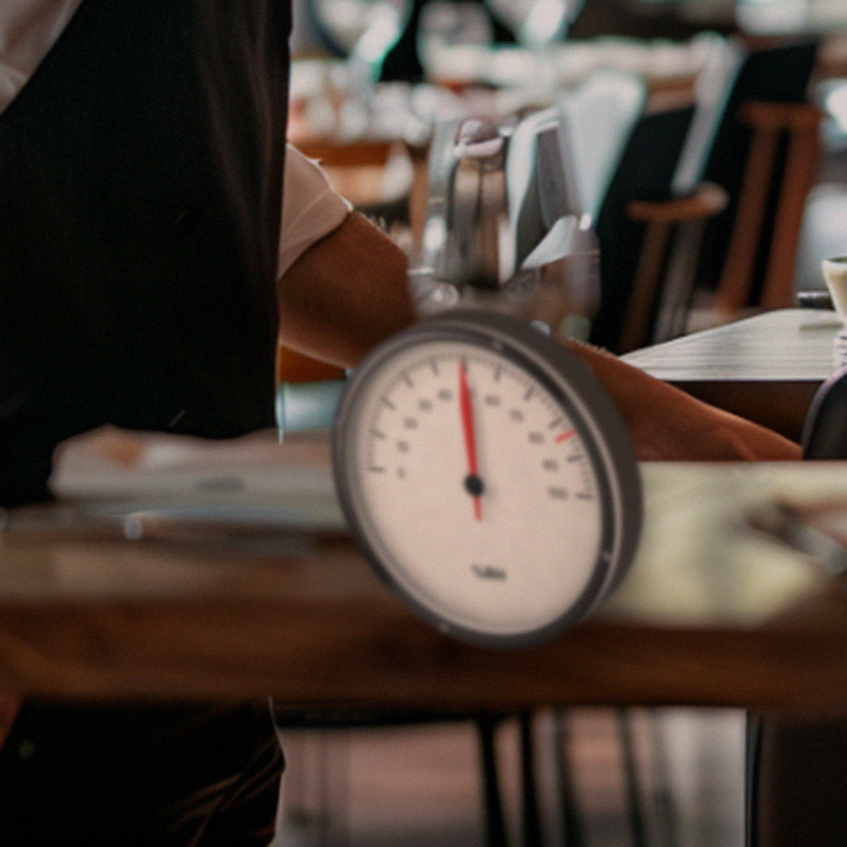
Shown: value=50 unit=%
